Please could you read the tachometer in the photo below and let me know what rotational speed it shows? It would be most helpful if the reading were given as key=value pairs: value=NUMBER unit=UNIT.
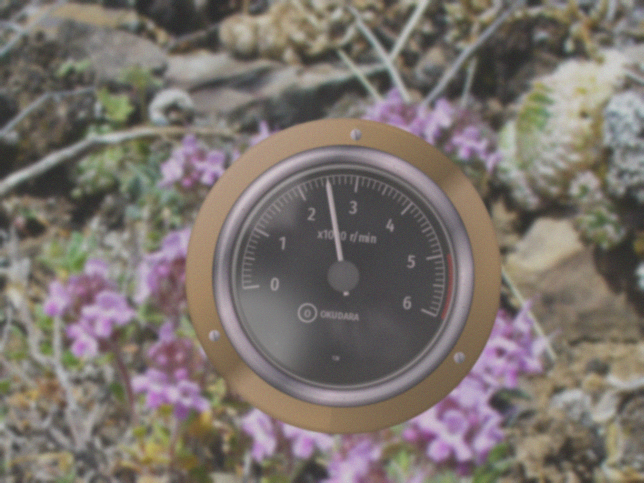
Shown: value=2500 unit=rpm
